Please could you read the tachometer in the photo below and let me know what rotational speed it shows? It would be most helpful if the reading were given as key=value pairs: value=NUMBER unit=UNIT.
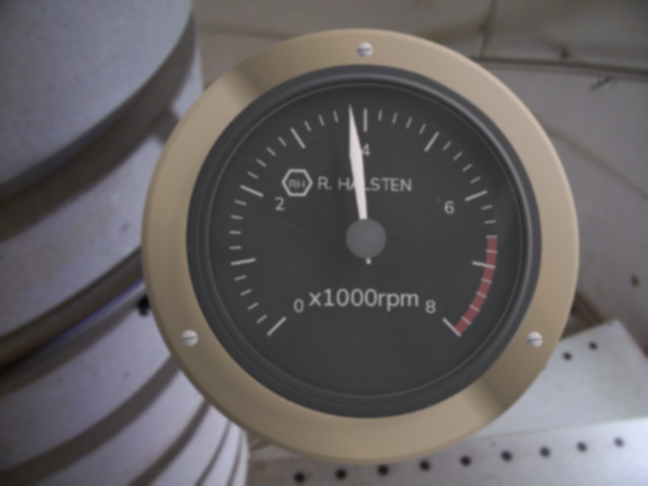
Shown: value=3800 unit=rpm
